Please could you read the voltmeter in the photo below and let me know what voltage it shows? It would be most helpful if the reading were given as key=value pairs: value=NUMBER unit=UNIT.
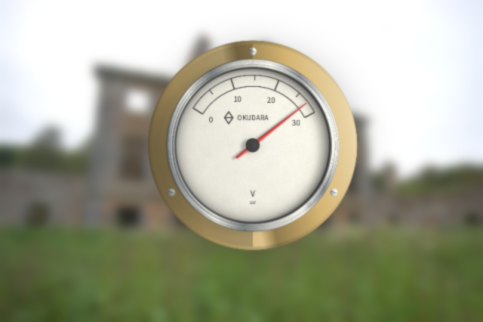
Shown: value=27.5 unit=V
